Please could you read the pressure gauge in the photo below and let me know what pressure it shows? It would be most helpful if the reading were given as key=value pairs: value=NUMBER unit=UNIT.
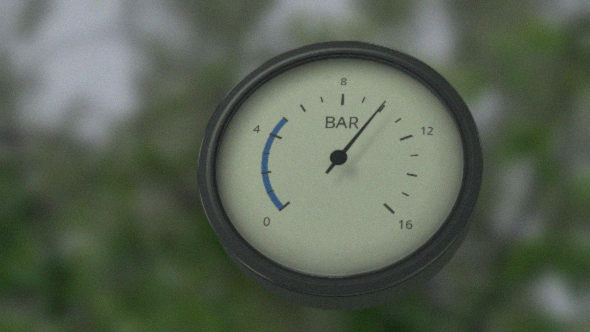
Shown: value=10 unit=bar
